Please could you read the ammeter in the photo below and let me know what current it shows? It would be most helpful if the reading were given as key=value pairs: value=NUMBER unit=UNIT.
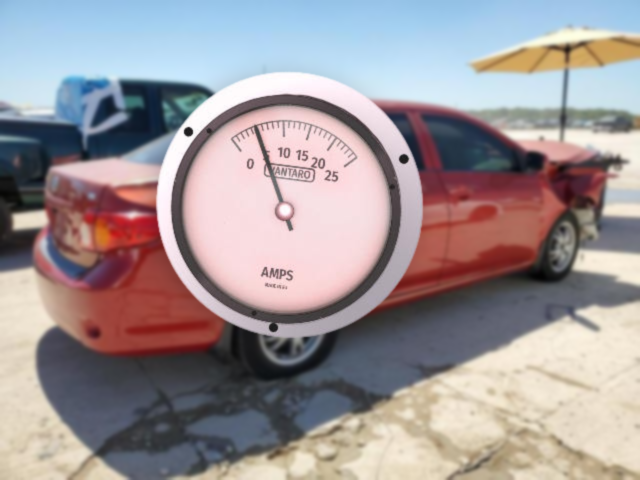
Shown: value=5 unit=A
